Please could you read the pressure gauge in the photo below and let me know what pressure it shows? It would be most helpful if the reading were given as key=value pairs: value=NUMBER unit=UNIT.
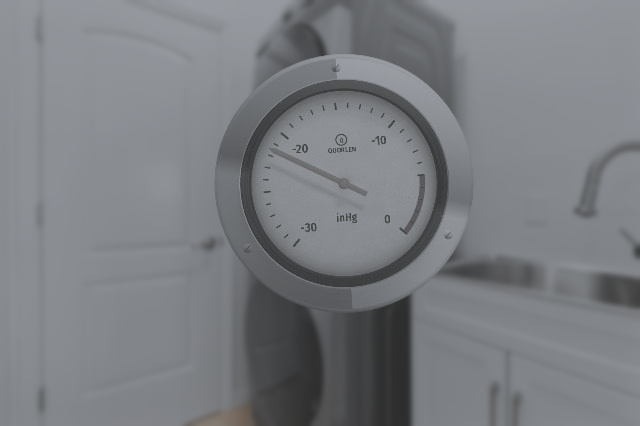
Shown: value=-21.5 unit=inHg
